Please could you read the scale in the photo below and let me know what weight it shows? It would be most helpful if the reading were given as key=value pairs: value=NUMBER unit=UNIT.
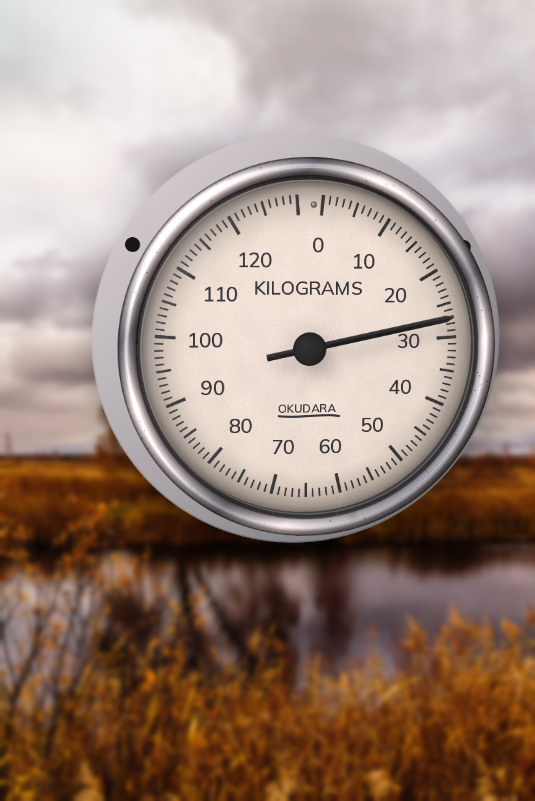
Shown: value=27 unit=kg
